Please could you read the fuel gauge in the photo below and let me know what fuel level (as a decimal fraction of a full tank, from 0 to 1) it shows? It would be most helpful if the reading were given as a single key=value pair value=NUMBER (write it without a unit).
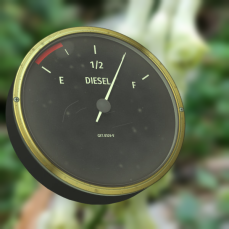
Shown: value=0.75
